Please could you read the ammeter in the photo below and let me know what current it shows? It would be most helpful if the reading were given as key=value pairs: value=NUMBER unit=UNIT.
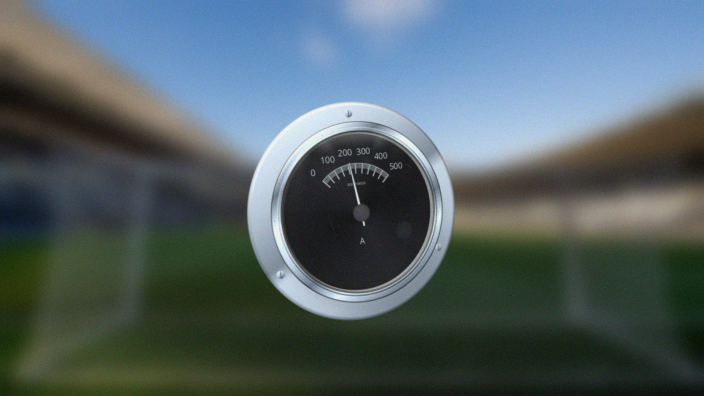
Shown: value=200 unit=A
